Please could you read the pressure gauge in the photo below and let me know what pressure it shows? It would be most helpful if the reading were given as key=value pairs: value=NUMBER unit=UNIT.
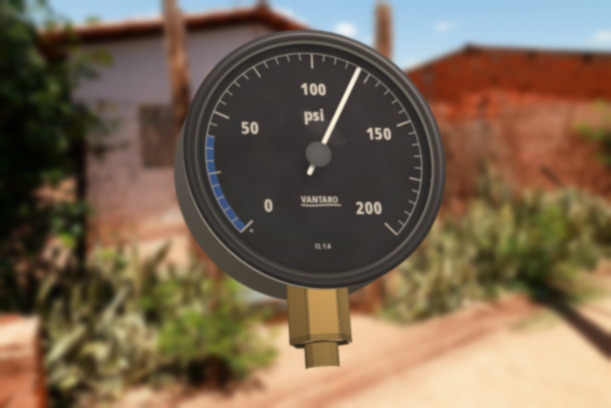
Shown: value=120 unit=psi
